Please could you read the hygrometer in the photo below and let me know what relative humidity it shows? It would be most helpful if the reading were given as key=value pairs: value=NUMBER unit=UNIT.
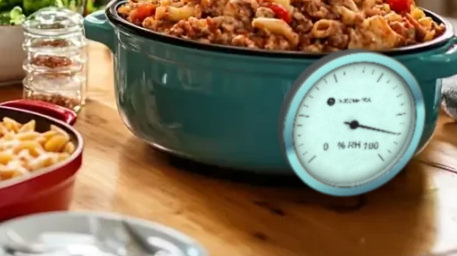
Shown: value=88 unit=%
